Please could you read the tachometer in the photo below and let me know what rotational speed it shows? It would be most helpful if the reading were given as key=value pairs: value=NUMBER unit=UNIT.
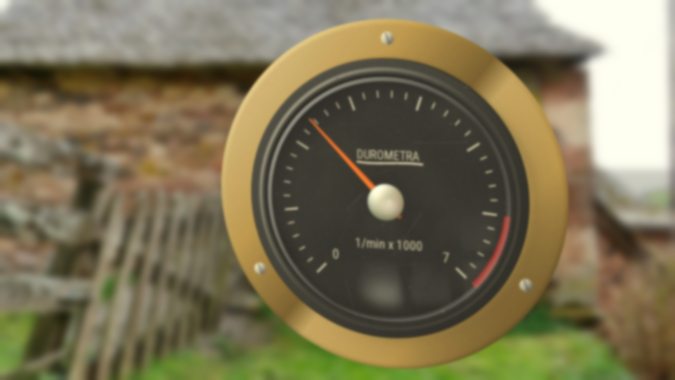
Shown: value=2400 unit=rpm
